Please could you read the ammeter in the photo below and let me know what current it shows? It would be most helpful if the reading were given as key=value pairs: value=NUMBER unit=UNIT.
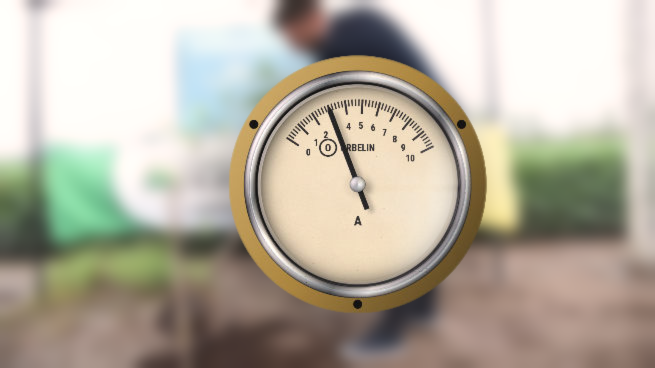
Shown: value=3 unit=A
